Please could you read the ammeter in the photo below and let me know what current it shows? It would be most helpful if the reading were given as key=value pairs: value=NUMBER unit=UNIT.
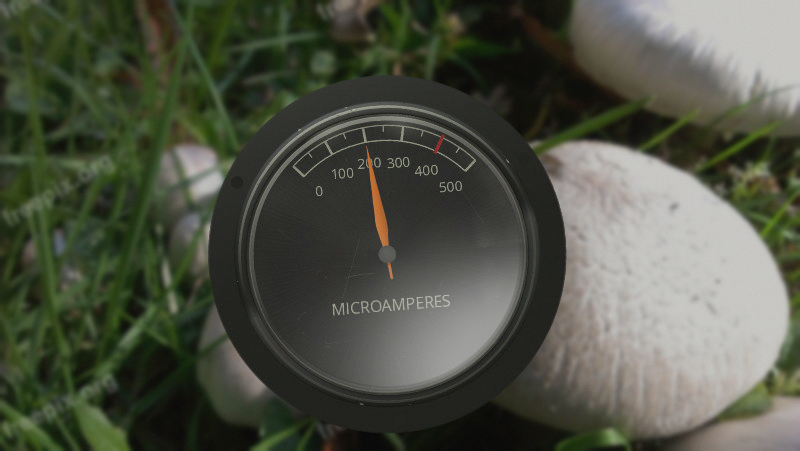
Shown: value=200 unit=µA
